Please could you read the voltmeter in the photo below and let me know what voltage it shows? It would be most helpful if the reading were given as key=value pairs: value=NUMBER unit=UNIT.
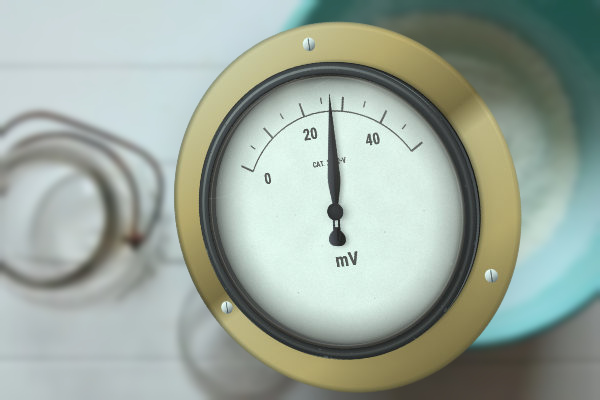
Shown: value=27.5 unit=mV
